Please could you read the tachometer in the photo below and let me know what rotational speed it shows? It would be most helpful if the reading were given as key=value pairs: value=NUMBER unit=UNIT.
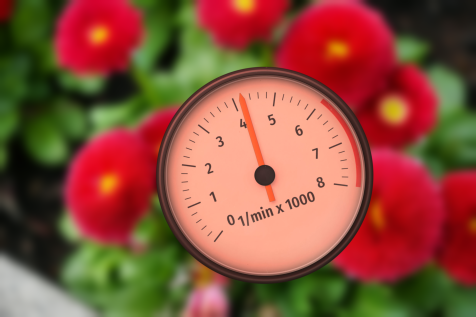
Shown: value=4200 unit=rpm
